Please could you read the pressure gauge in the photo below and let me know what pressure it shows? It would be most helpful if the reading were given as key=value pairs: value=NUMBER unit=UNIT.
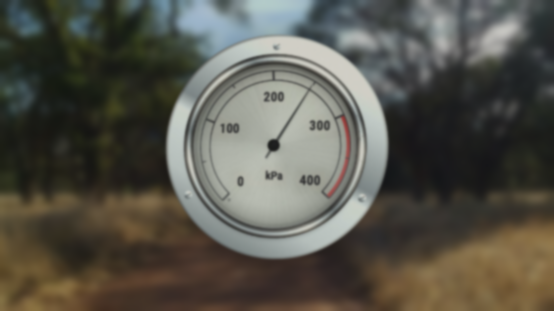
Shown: value=250 unit=kPa
